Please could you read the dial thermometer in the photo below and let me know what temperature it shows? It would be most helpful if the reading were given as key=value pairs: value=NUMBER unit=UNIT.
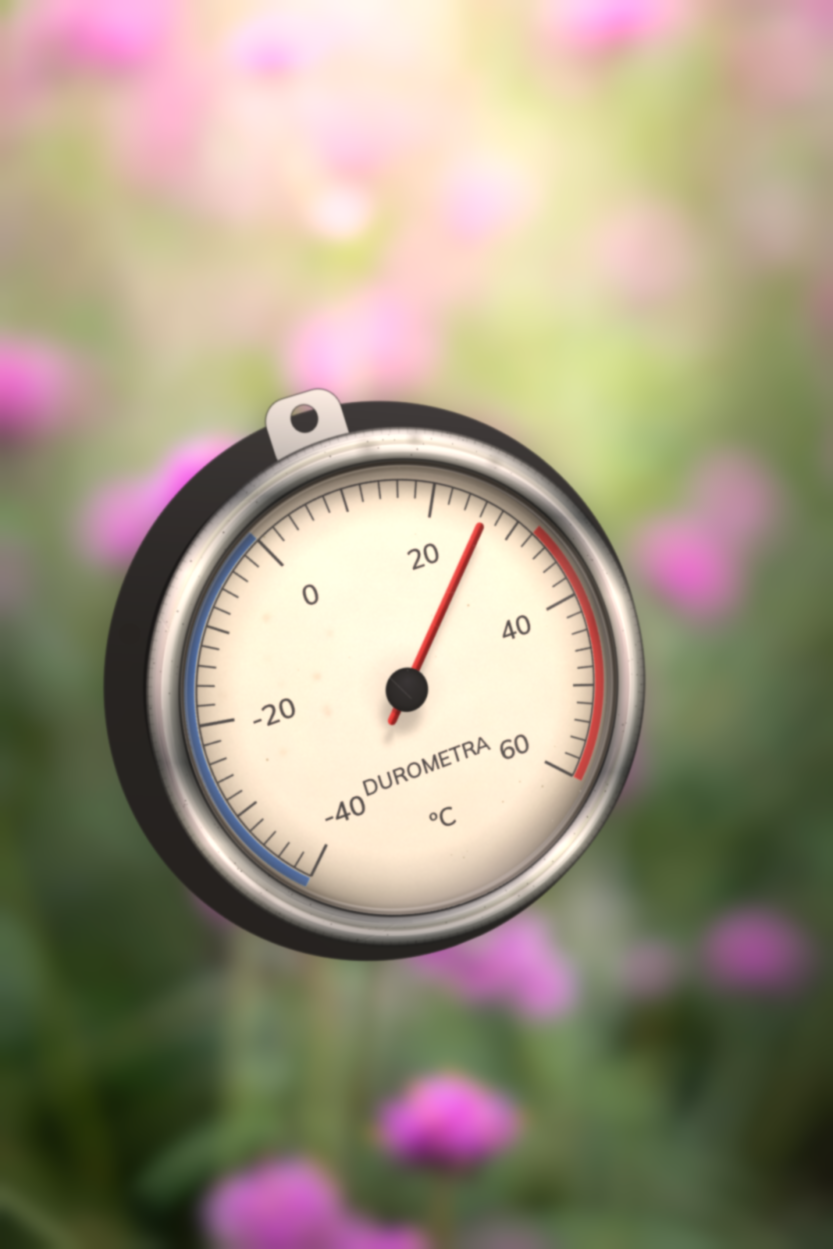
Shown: value=26 unit=°C
